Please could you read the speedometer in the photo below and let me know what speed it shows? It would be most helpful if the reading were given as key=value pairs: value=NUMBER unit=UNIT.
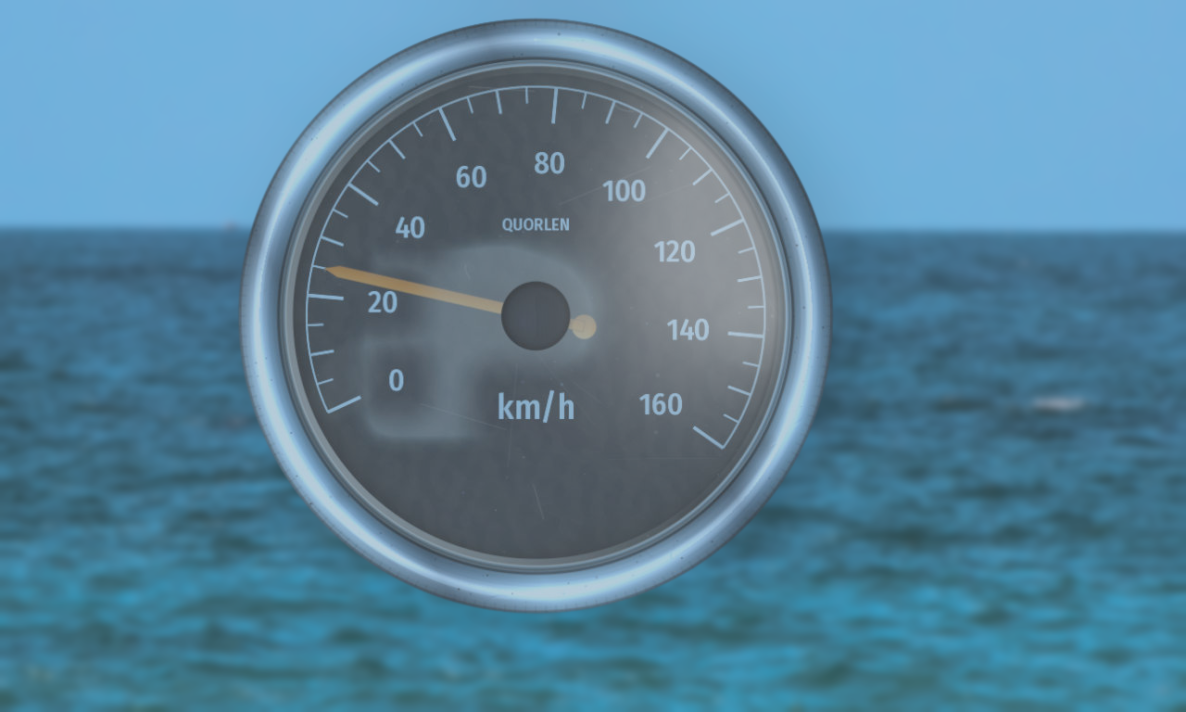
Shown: value=25 unit=km/h
